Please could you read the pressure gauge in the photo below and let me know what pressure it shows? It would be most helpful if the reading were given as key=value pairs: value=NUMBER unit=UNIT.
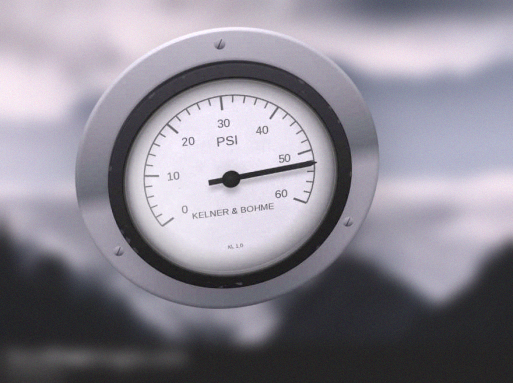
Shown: value=52 unit=psi
